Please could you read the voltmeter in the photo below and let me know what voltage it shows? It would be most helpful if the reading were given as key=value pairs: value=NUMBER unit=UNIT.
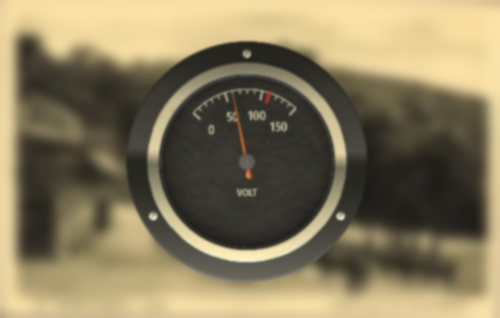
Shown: value=60 unit=V
